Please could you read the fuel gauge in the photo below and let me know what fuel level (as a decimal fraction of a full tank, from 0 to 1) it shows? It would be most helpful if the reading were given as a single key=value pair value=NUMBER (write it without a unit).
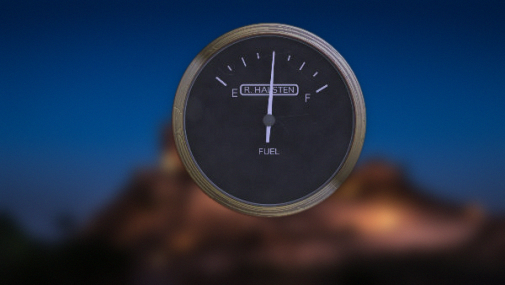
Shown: value=0.5
